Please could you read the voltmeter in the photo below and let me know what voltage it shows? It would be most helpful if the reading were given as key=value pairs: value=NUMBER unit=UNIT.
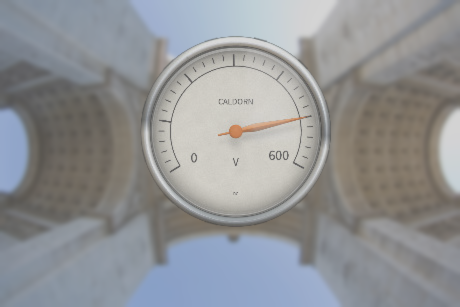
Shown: value=500 unit=V
